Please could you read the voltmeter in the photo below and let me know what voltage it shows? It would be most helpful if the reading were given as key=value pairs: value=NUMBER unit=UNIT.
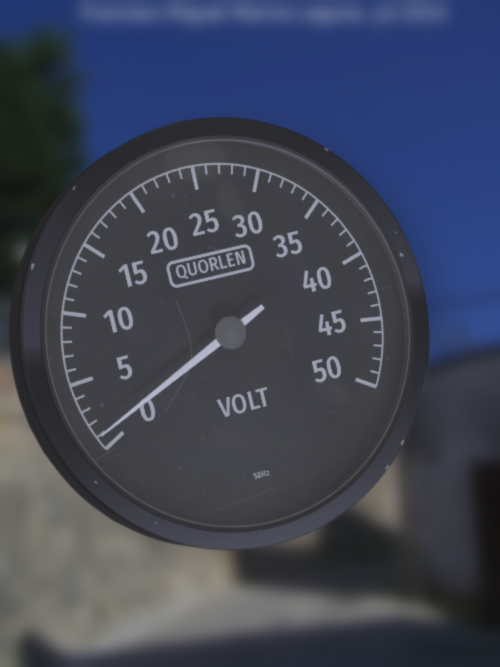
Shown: value=1 unit=V
